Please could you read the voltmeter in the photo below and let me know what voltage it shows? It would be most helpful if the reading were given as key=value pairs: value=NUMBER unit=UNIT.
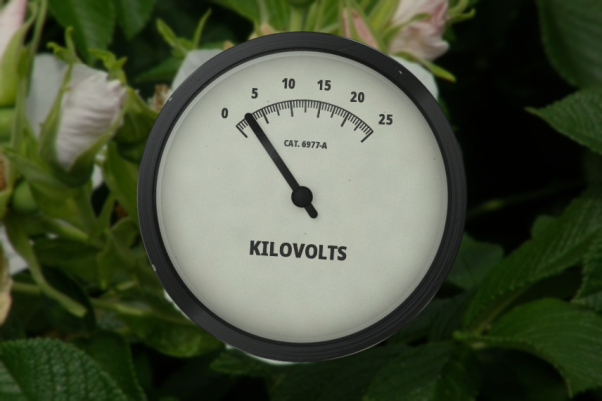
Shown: value=2.5 unit=kV
